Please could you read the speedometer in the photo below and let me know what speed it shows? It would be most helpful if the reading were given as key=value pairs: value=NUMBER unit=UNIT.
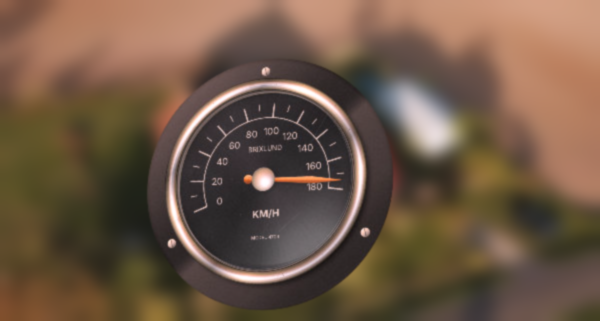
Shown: value=175 unit=km/h
